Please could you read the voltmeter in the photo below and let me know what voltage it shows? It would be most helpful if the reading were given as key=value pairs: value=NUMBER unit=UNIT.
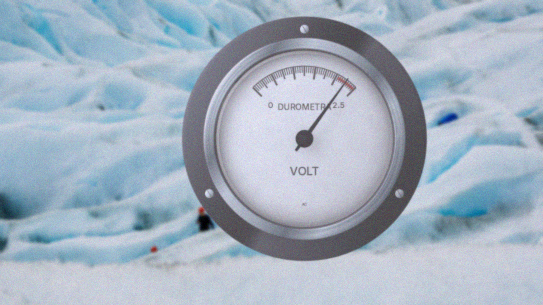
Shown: value=2.25 unit=V
